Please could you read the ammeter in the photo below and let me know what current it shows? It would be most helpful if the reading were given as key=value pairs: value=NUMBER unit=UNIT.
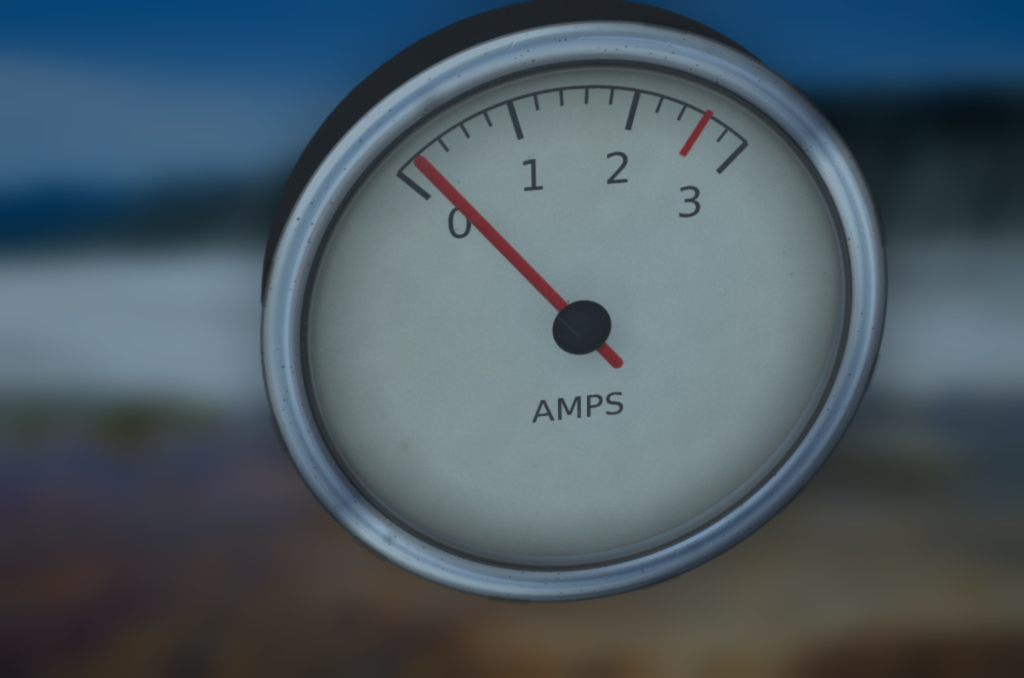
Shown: value=0.2 unit=A
